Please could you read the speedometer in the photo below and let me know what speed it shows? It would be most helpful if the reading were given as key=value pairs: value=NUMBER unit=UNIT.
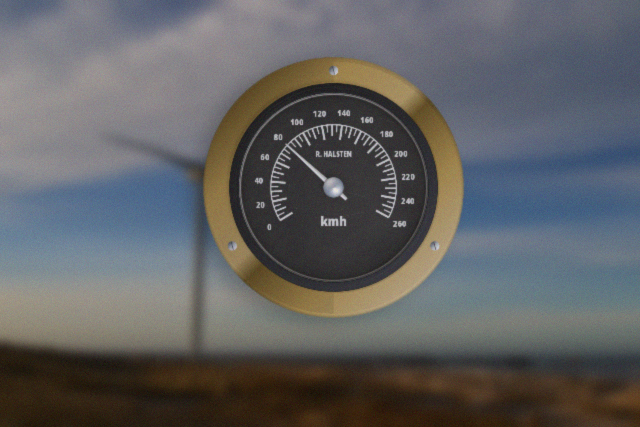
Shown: value=80 unit=km/h
